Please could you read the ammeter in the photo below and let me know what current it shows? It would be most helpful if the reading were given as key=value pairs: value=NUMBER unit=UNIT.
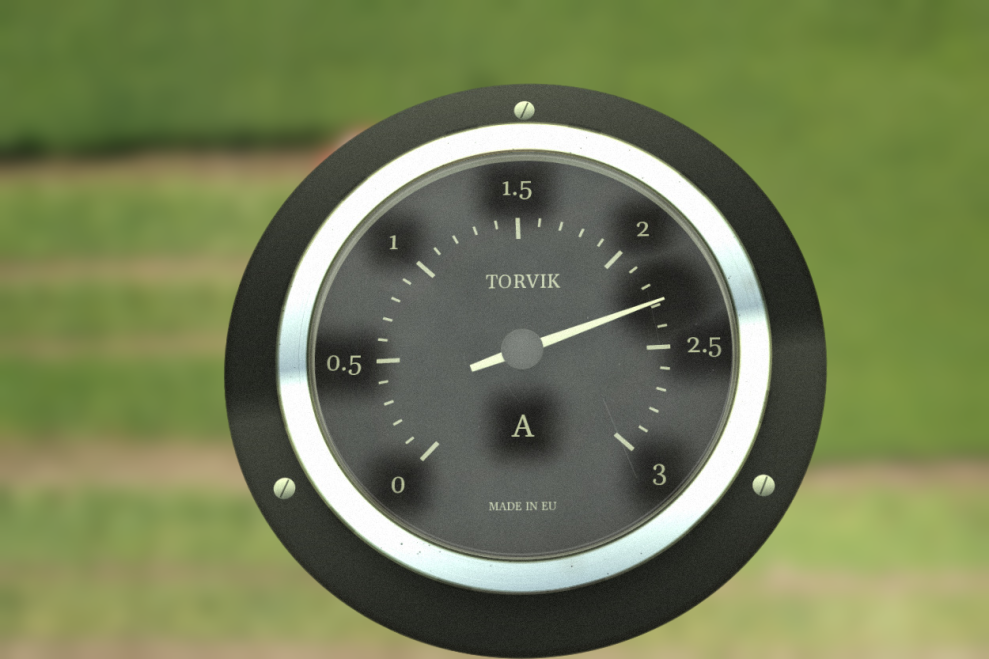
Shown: value=2.3 unit=A
